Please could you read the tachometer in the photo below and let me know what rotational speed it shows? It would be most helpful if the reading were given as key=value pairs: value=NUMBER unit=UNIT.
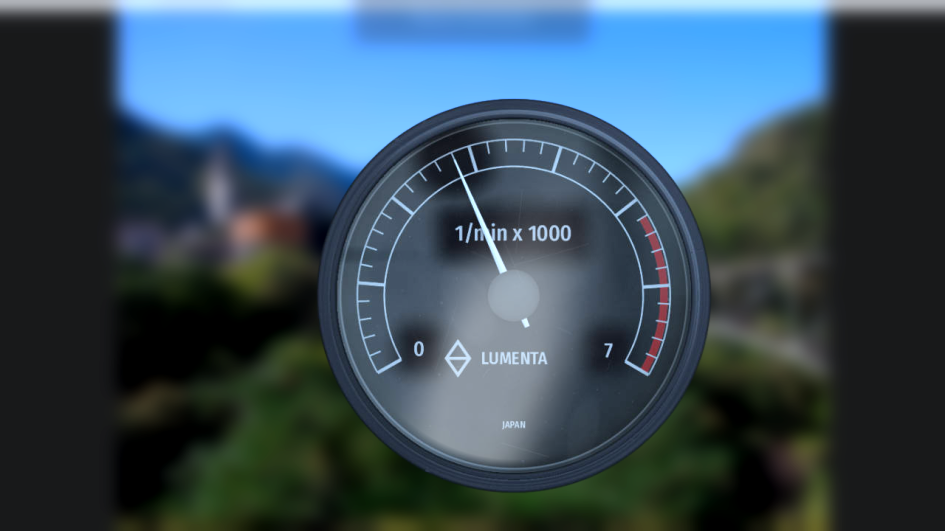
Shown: value=2800 unit=rpm
